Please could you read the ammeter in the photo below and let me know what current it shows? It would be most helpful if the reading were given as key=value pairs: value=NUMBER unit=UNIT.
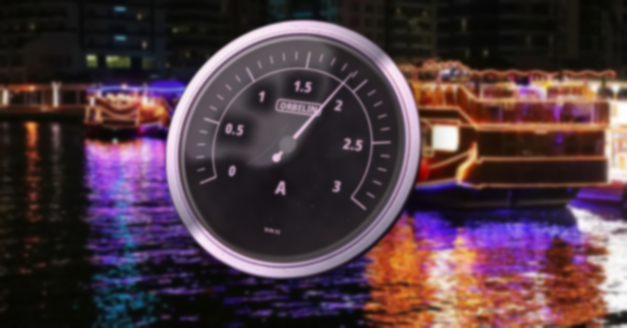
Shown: value=1.9 unit=A
